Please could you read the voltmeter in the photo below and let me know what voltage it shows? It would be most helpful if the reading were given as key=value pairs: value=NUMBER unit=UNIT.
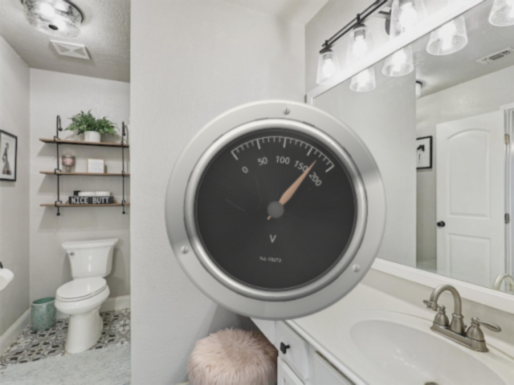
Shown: value=170 unit=V
